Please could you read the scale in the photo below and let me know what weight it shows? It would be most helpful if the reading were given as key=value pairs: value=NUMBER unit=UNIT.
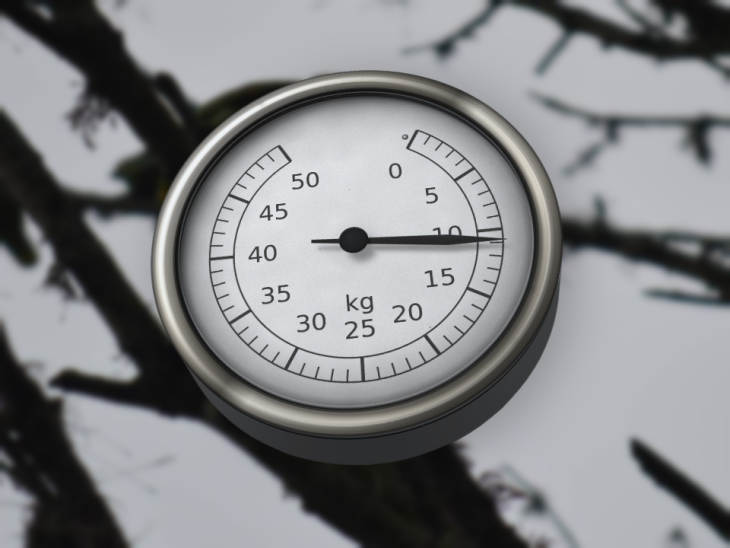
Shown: value=11 unit=kg
